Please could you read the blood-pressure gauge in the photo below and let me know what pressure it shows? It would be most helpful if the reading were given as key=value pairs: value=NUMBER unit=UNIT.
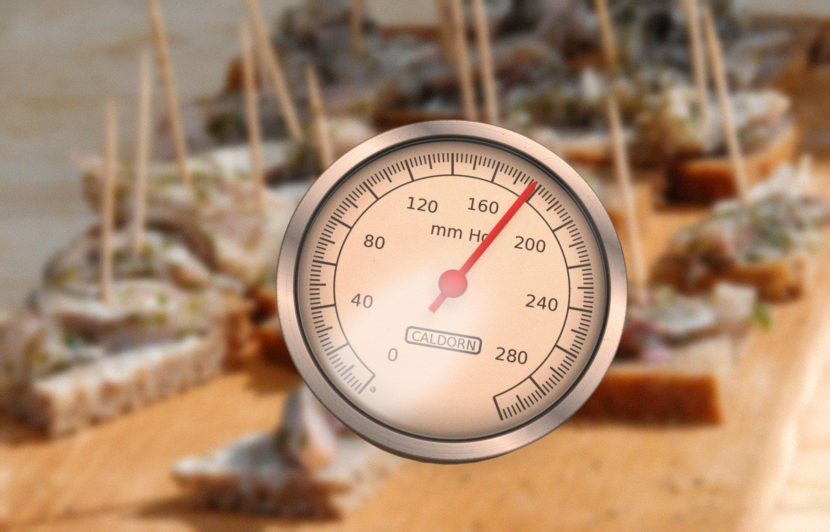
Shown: value=178 unit=mmHg
